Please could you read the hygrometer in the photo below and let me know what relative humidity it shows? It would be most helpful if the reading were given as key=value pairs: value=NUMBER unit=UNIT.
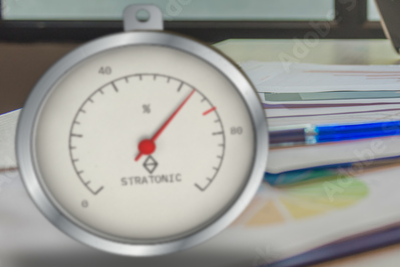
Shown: value=64 unit=%
